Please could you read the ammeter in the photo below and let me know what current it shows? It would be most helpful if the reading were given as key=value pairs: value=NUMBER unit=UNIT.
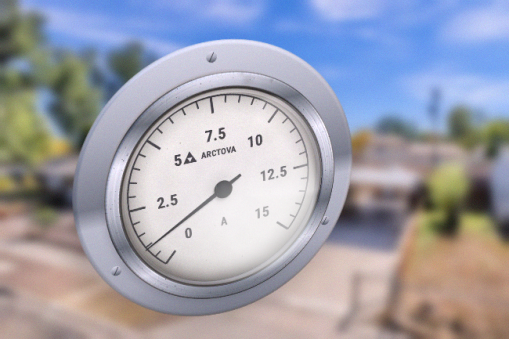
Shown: value=1 unit=A
